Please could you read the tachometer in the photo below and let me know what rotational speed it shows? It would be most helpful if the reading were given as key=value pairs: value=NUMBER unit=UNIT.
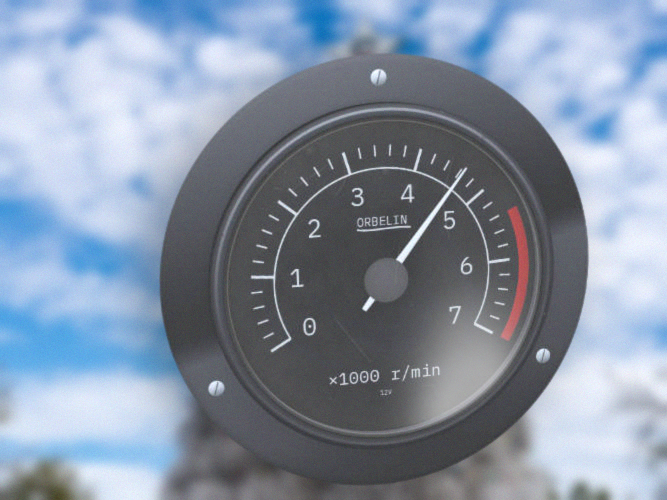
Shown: value=4600 unit=rpm
